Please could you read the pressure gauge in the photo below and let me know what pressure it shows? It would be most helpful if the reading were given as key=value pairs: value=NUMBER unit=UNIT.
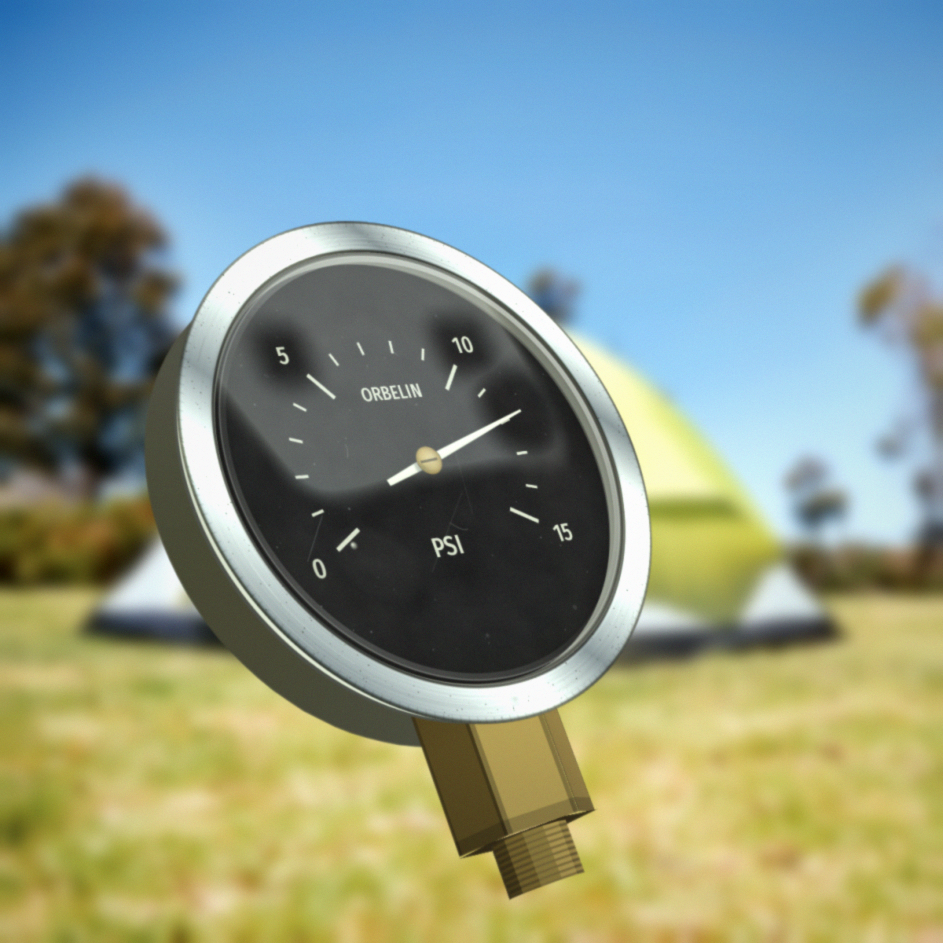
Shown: value=12 unit=psi
